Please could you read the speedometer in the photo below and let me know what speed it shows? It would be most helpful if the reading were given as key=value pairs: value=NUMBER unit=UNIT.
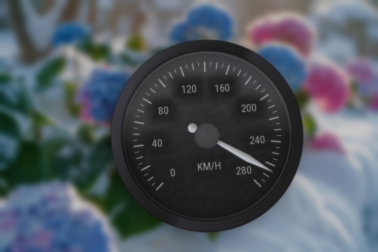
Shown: value=265 unit=km/h
